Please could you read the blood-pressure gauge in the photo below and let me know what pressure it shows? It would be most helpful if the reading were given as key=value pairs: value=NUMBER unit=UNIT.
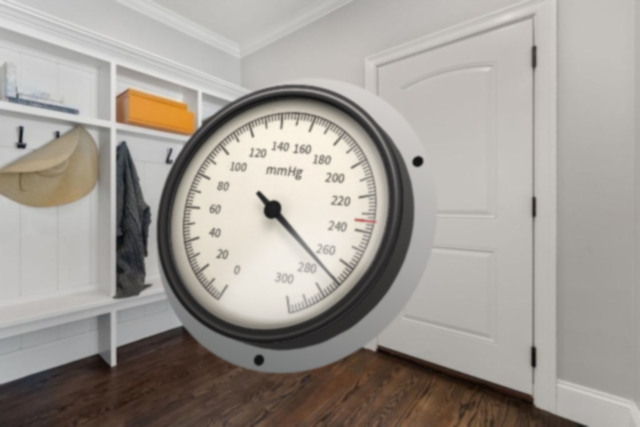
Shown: value=270 unit=mmHg
